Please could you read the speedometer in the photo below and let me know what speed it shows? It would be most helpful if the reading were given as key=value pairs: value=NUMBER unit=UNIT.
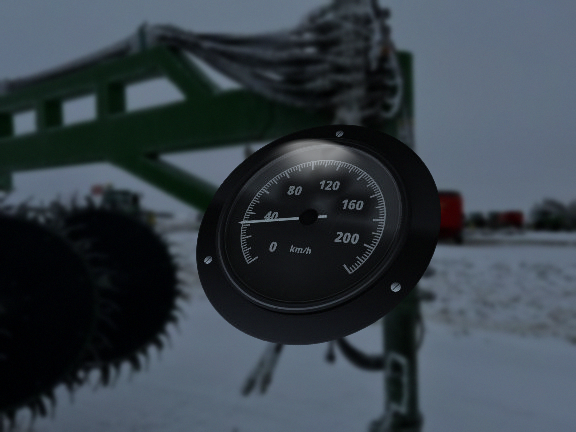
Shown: value=30 unit=km/h
